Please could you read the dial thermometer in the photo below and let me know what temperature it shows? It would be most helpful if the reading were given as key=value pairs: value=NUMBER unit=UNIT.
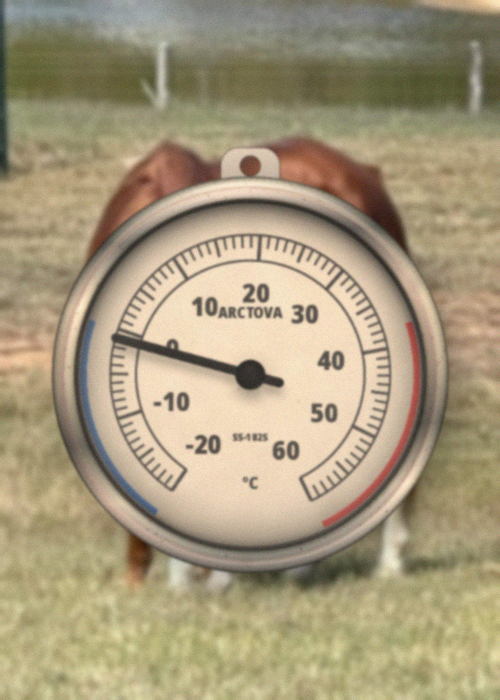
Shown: value=-1 unit=°C
